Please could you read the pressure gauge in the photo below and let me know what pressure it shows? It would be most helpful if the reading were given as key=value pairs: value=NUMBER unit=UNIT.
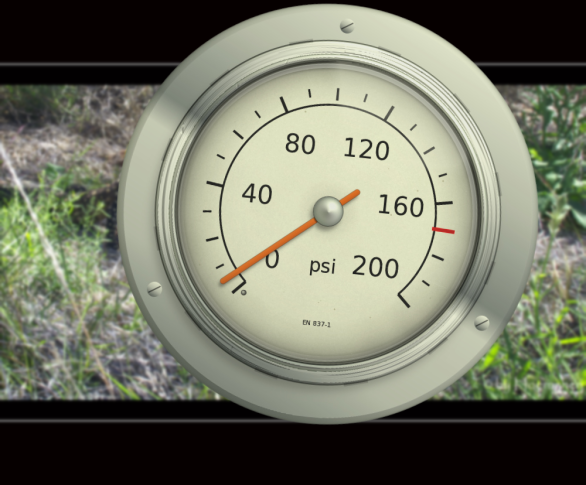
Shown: value=5 unit=psi
